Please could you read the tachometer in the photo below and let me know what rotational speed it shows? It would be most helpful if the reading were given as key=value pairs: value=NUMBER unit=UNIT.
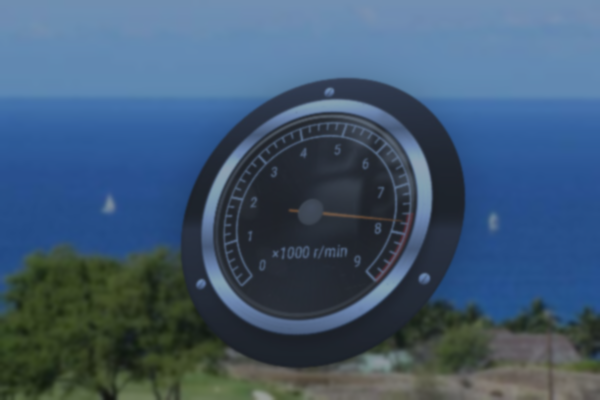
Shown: value=7800 unit=rpm
